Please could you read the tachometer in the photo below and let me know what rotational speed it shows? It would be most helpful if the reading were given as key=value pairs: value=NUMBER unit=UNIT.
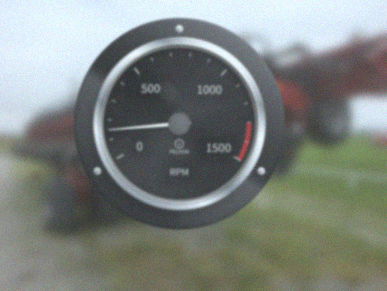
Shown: value=150 unit=rpm
